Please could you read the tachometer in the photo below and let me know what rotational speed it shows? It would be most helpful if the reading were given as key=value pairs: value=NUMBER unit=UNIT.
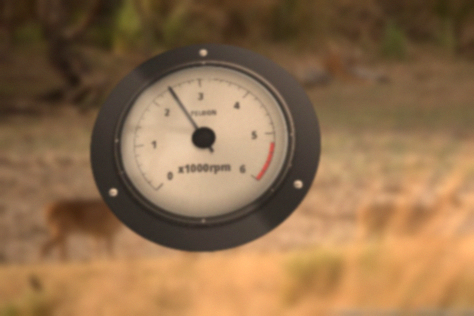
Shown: value=2400 unit=rpm
